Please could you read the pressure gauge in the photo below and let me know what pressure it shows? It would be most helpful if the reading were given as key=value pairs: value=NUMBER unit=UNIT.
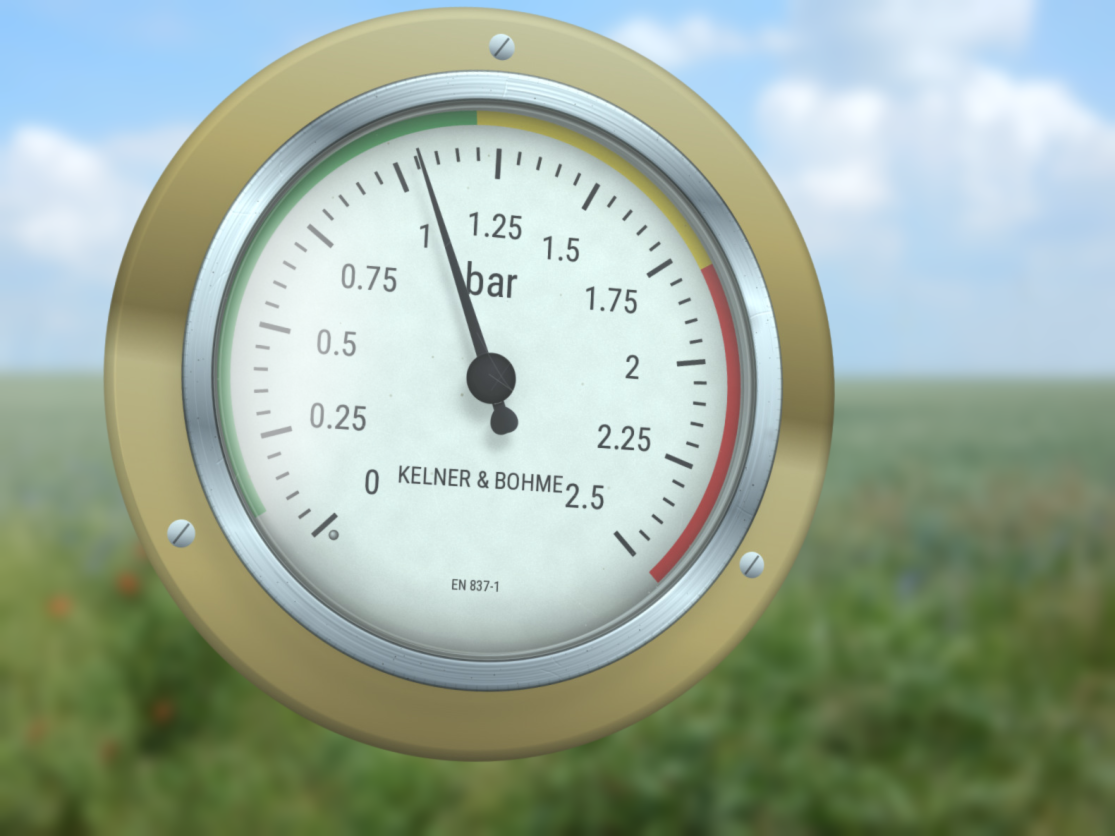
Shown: value=1.05 unit=bar
